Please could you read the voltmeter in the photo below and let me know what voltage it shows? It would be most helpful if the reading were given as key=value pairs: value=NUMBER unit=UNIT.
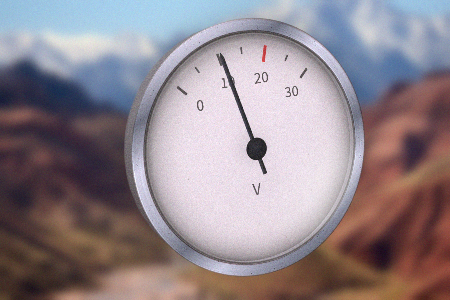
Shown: value=10 unit=V
